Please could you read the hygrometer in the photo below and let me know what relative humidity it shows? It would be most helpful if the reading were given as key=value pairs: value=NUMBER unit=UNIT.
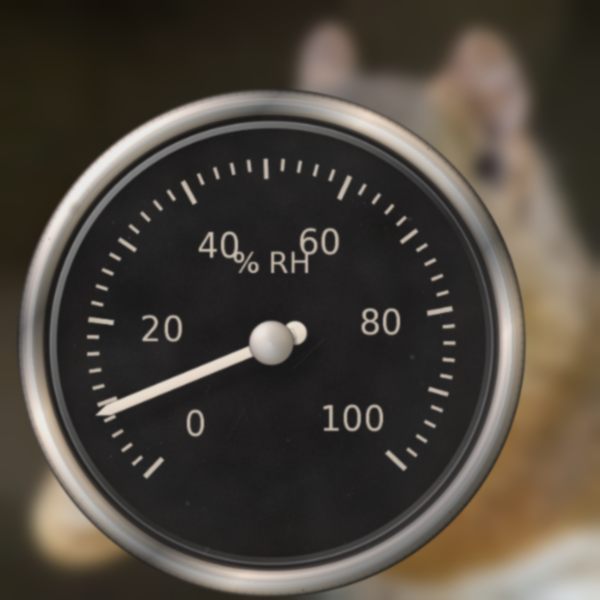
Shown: value=9 unit=%
